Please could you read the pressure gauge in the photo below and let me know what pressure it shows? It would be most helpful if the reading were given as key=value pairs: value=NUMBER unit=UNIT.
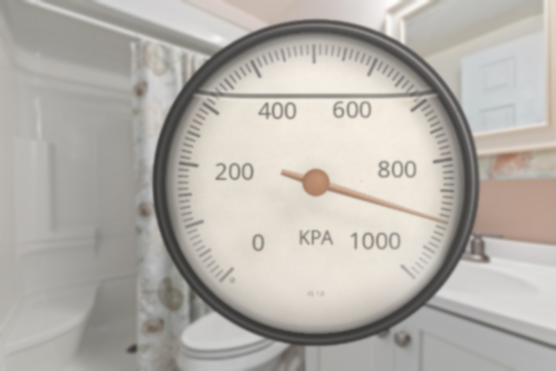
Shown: value=900 unit=kPa
